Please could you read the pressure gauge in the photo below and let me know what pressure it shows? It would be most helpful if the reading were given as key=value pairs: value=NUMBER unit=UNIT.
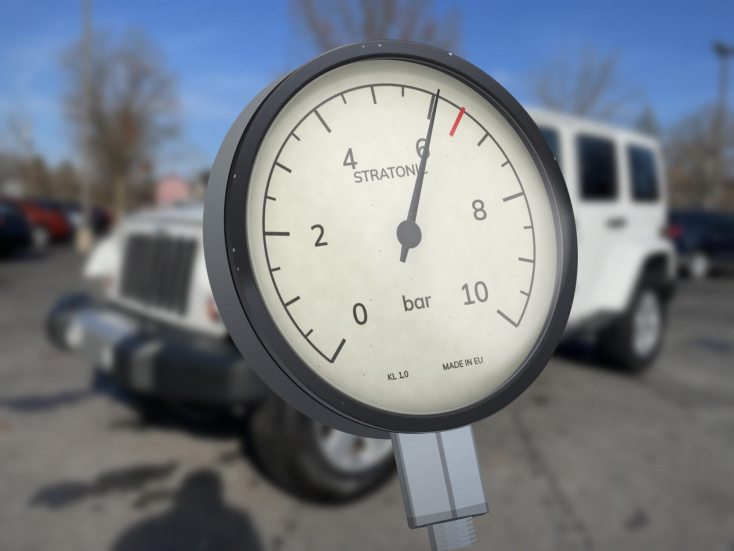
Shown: value=6 unit=bar
